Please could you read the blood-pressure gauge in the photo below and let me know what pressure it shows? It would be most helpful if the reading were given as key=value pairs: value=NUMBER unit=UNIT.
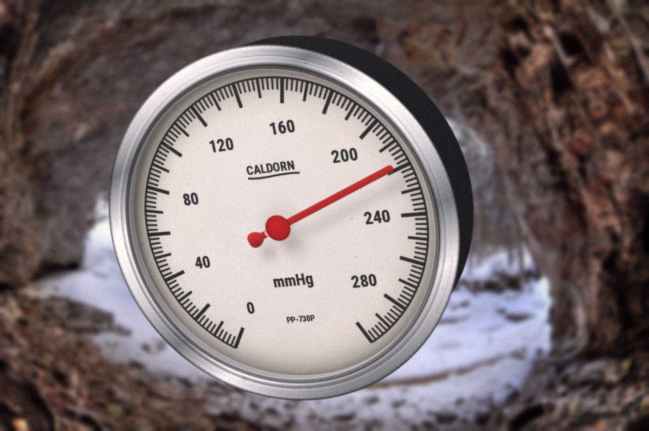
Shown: value=218 unit=mmHg
